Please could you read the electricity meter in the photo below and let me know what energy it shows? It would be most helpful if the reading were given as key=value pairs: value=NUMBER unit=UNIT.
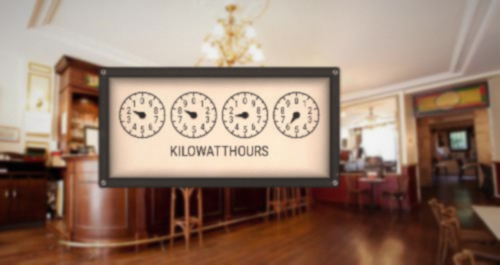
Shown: value=1826 unit=kWh
